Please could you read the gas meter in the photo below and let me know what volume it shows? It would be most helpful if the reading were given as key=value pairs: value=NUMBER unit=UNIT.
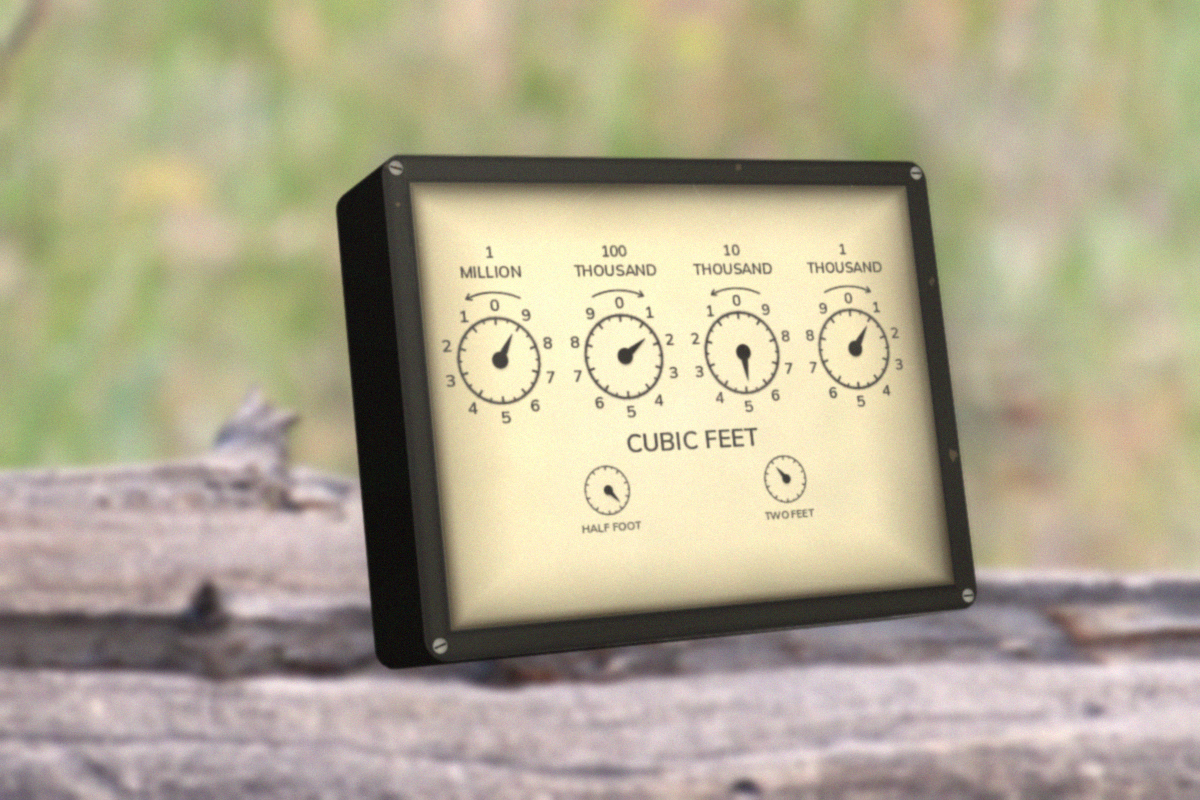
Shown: value=915100 unit=ft³
